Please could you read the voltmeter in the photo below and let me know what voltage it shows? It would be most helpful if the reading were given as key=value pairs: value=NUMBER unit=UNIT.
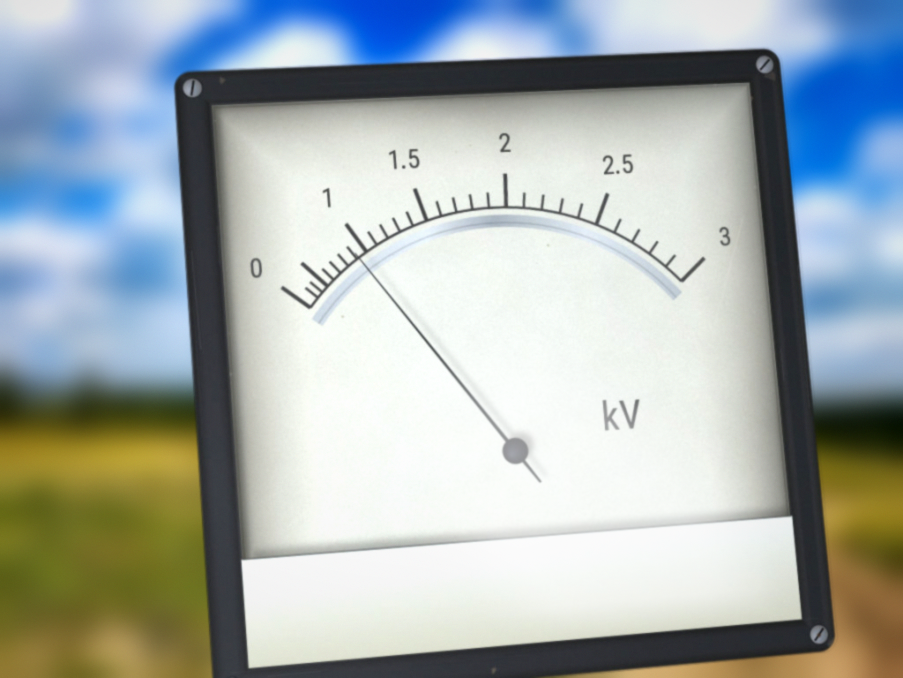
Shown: value=0.9 unit=kV
